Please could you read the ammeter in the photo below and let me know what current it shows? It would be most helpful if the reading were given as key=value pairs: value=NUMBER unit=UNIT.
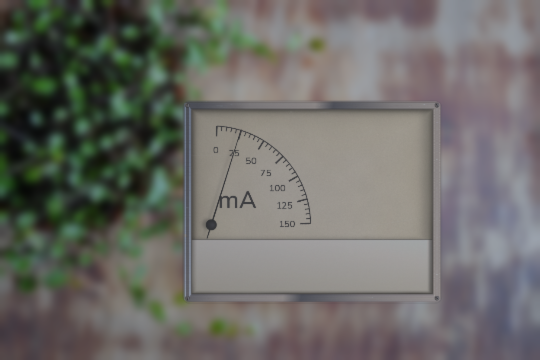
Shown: value=25 unit=mA
